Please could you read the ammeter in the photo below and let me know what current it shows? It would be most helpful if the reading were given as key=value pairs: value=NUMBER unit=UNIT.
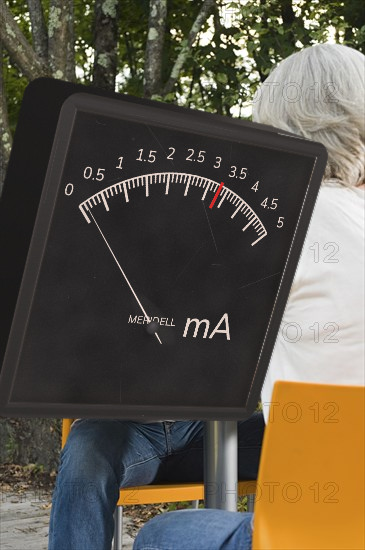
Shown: value=0.1 unit=mA
